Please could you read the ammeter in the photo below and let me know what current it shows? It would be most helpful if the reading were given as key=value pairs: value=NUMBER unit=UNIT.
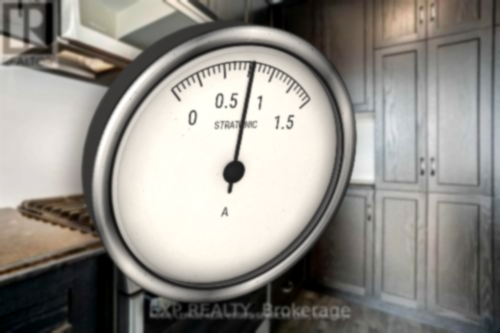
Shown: value=0.75 unit=A
